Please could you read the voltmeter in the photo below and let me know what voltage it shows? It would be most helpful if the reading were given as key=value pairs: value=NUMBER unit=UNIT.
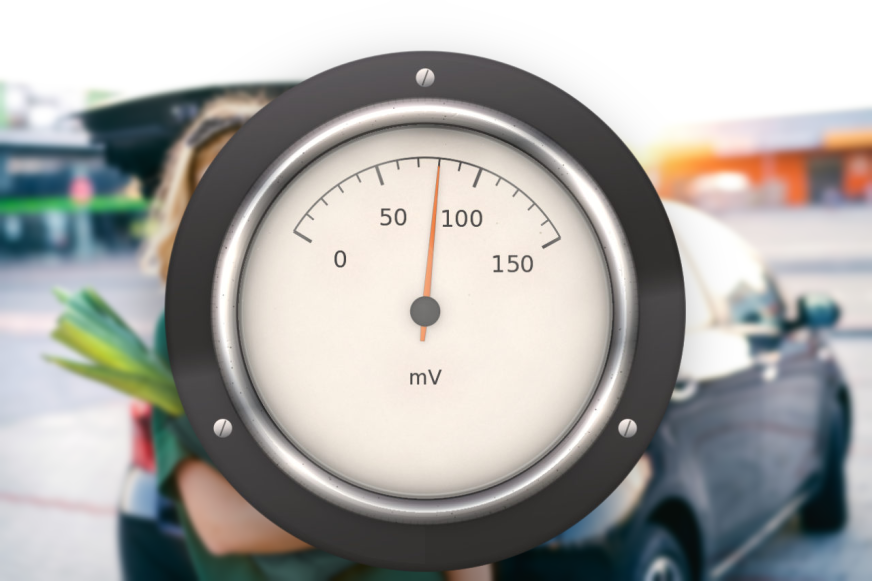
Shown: value=80 unit=mV
